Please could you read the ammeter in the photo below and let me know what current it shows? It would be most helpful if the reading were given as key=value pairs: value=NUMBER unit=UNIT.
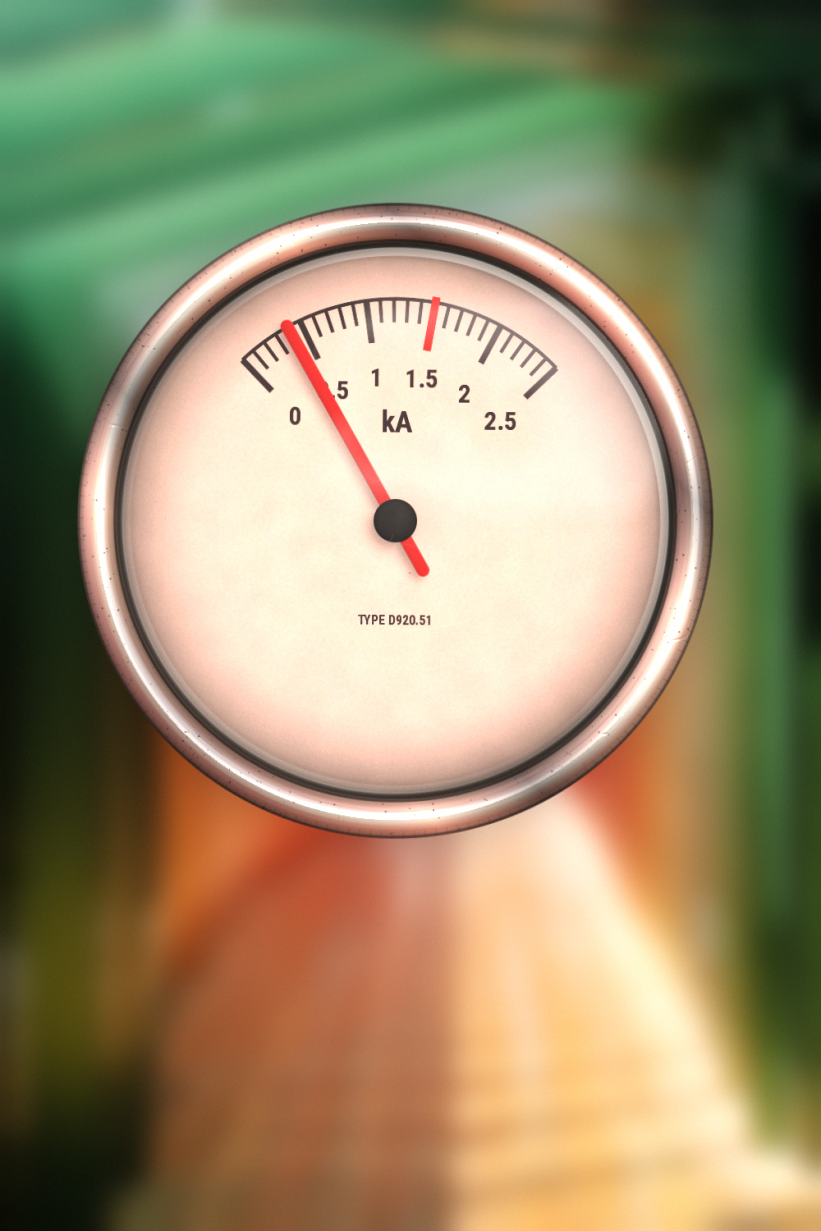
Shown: value=0.4 unit=kA
